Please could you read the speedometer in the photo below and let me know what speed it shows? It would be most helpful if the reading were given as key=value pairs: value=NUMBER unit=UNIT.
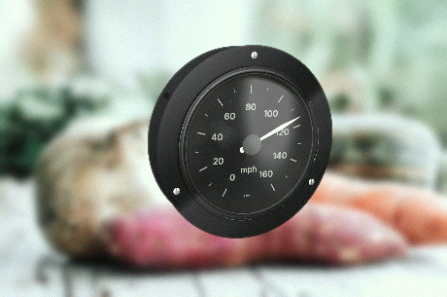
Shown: value=115 unit=mph
